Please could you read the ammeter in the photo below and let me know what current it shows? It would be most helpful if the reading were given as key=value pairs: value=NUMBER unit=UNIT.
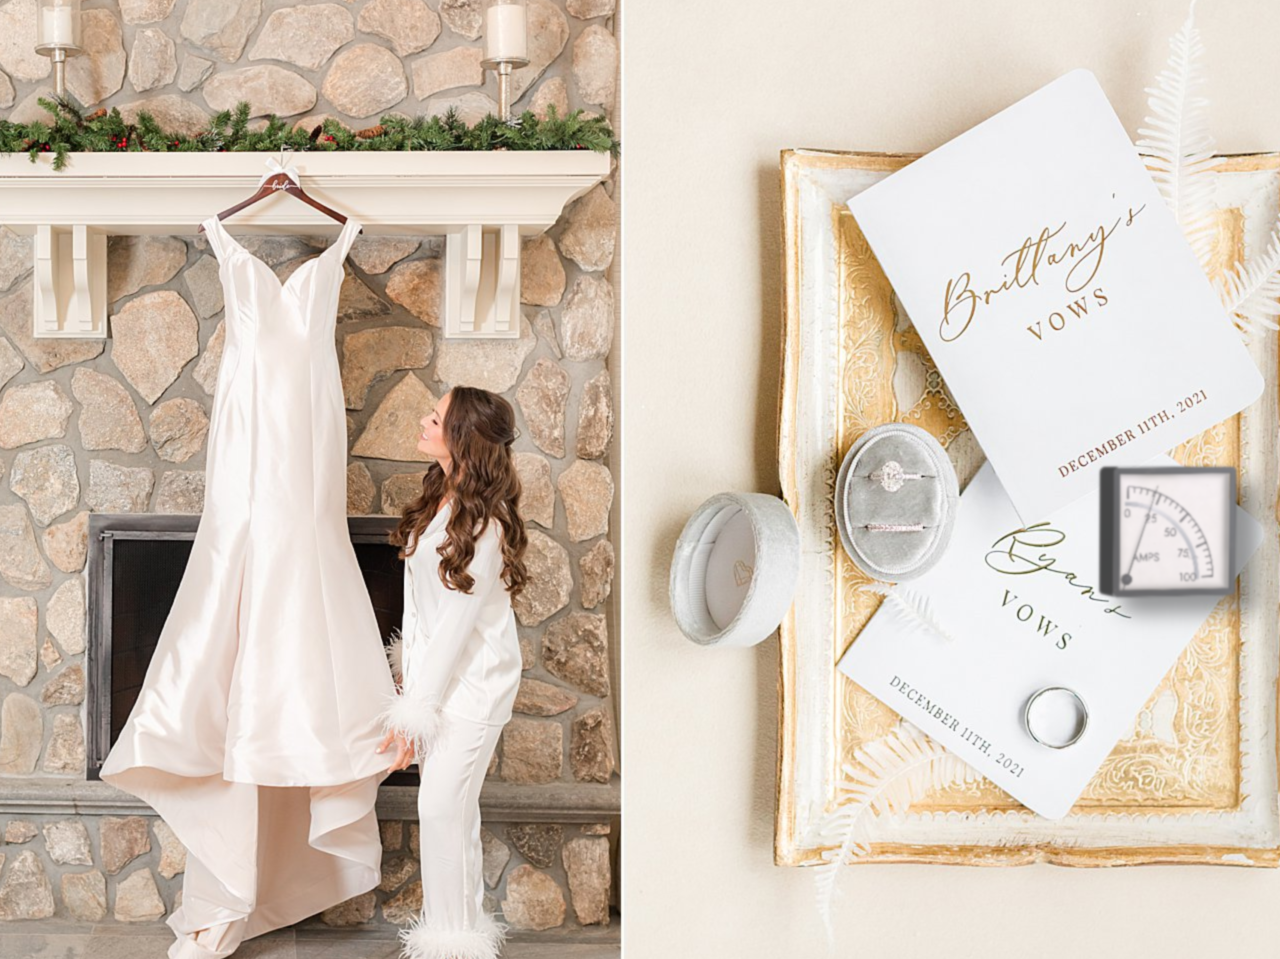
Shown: value=20 unit=A
